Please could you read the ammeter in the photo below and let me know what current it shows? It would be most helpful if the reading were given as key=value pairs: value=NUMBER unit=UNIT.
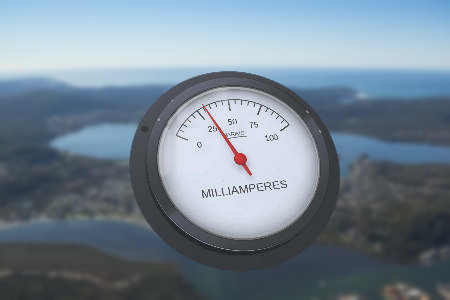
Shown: value=30 unit=mA
